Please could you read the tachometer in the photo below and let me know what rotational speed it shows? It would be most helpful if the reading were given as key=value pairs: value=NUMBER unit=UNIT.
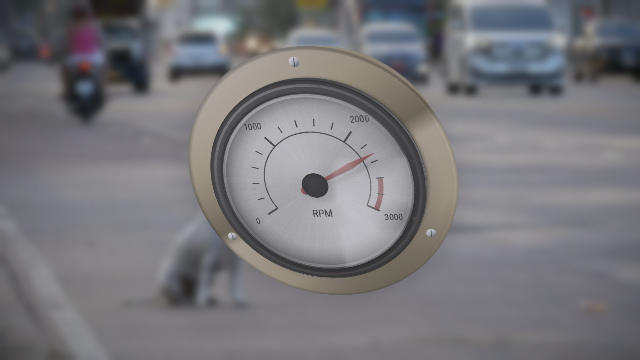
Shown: value=2300 unit=rpm
